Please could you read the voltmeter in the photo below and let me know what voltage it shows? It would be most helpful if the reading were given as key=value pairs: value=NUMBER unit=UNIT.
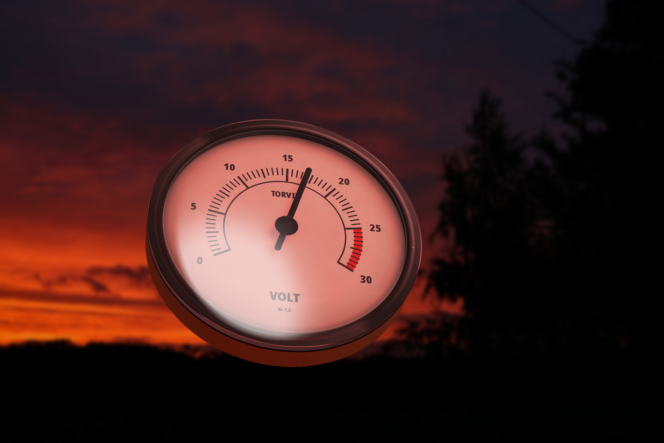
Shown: value=17 unit=V
